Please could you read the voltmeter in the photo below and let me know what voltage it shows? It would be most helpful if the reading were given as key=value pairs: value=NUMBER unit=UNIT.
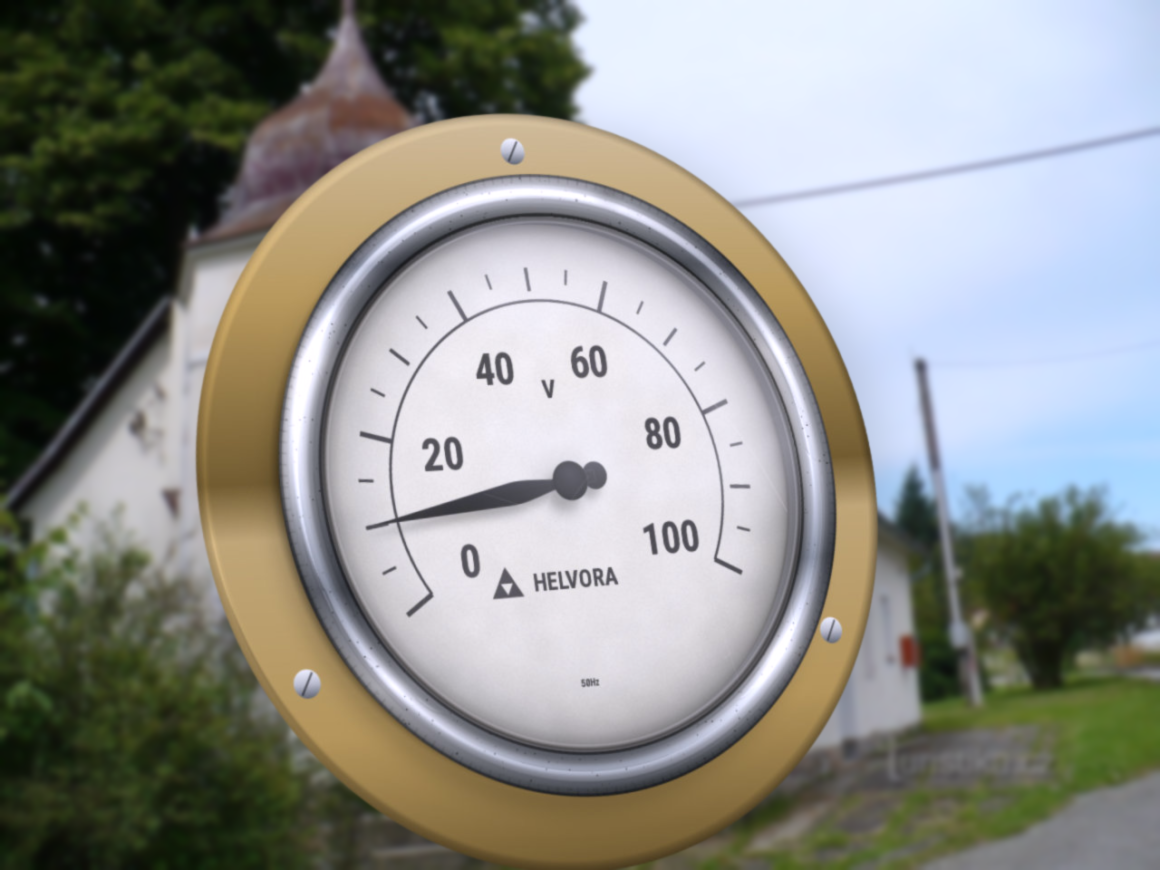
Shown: value=10 unit=V
